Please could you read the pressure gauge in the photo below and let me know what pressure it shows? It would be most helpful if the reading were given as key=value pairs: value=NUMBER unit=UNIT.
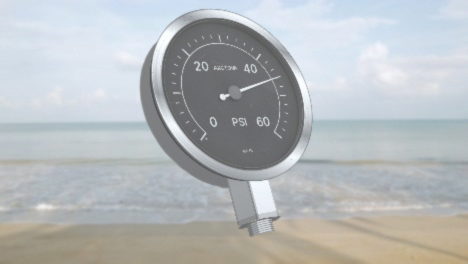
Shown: value=46 unit=psi
